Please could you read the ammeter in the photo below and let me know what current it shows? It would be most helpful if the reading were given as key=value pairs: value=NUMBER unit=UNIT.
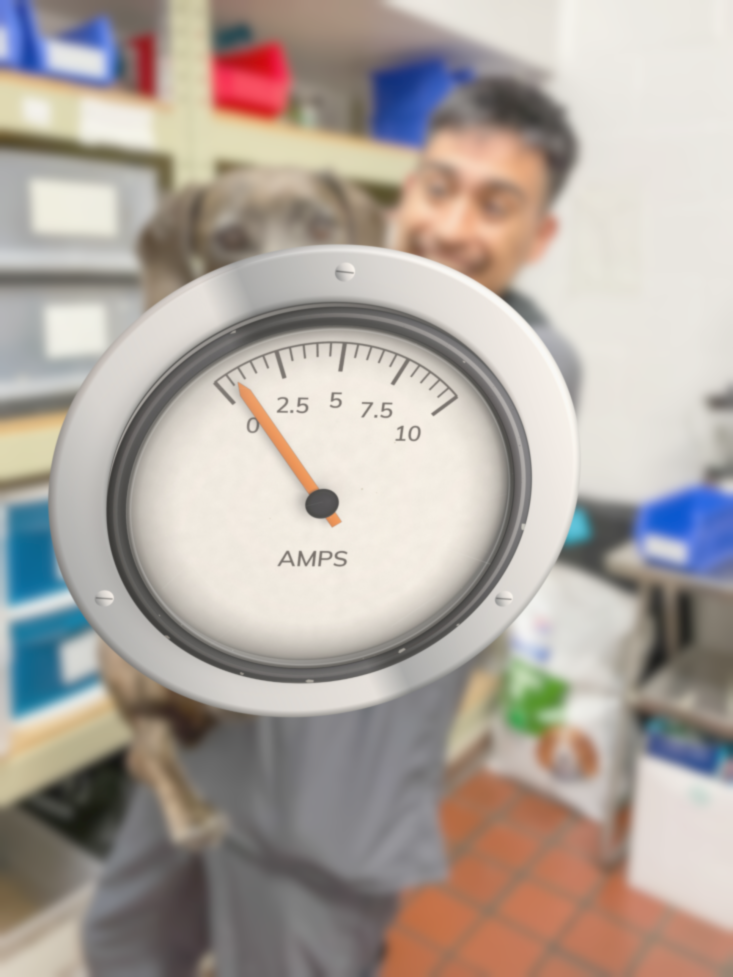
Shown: value=0.75 unit=A
